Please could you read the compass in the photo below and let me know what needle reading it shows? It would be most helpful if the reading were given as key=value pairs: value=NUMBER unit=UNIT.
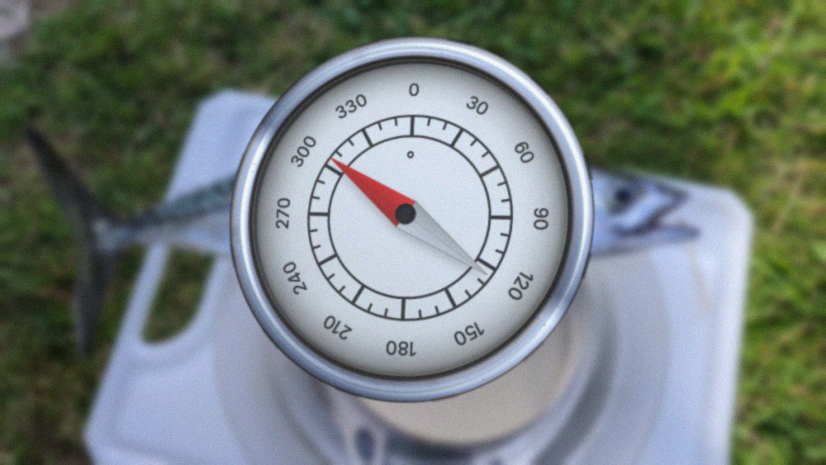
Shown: value=305 unit=°
